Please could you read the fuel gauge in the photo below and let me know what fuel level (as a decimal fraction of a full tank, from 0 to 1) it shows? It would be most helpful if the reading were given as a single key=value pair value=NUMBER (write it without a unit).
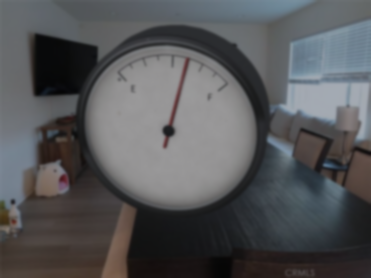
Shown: value=0.625
